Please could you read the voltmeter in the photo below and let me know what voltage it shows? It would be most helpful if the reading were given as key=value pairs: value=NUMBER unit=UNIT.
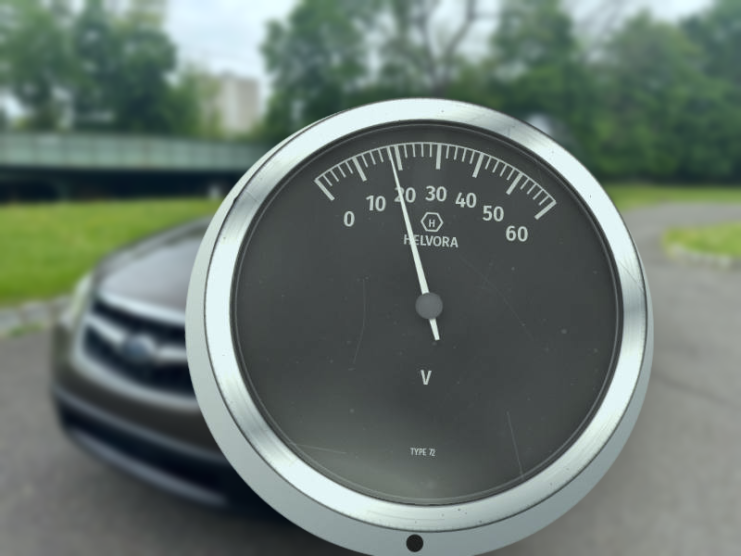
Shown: value=18 unit=V
